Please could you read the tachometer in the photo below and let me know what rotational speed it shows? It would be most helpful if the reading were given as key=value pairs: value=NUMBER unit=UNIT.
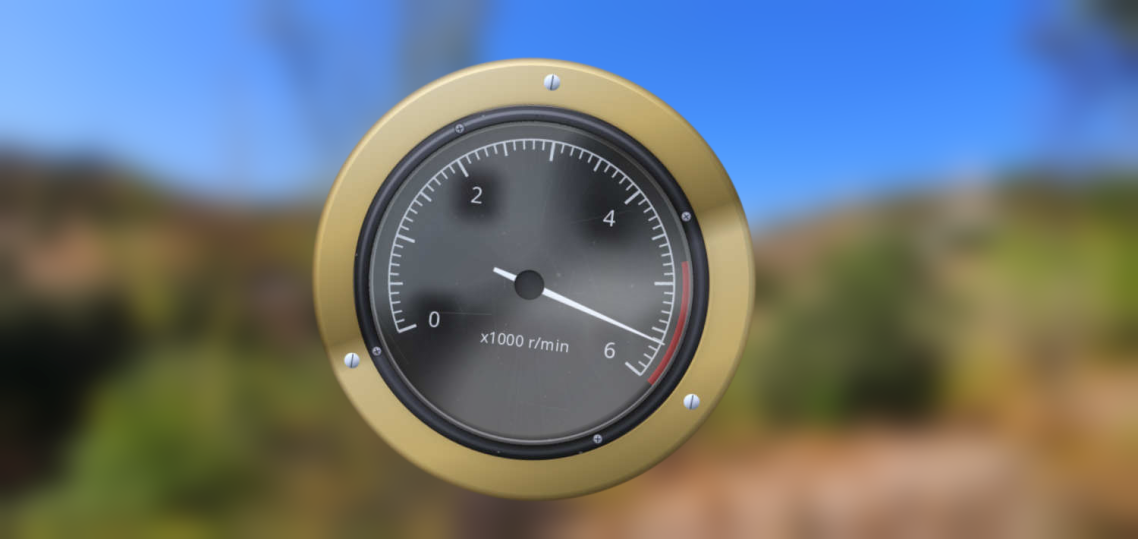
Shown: value=5600 unit=rpm
